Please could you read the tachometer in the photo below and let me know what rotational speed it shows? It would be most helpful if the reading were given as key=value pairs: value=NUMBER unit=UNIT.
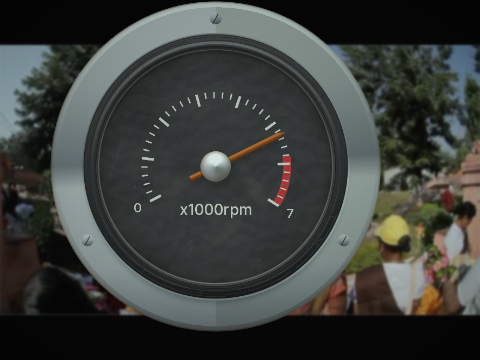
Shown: value=5300 unit=rpm
